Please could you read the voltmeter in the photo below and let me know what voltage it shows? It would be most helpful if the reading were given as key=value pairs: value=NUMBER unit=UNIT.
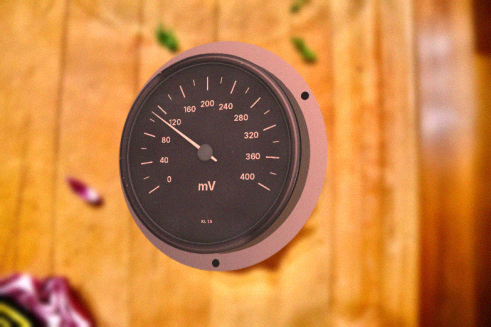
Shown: value=110 unit=mV
